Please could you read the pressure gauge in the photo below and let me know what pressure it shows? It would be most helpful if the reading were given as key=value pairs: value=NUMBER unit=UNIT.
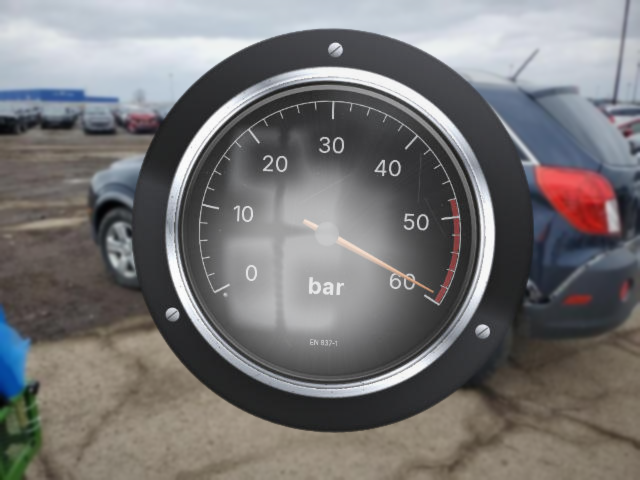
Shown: value=59 unit=bar
